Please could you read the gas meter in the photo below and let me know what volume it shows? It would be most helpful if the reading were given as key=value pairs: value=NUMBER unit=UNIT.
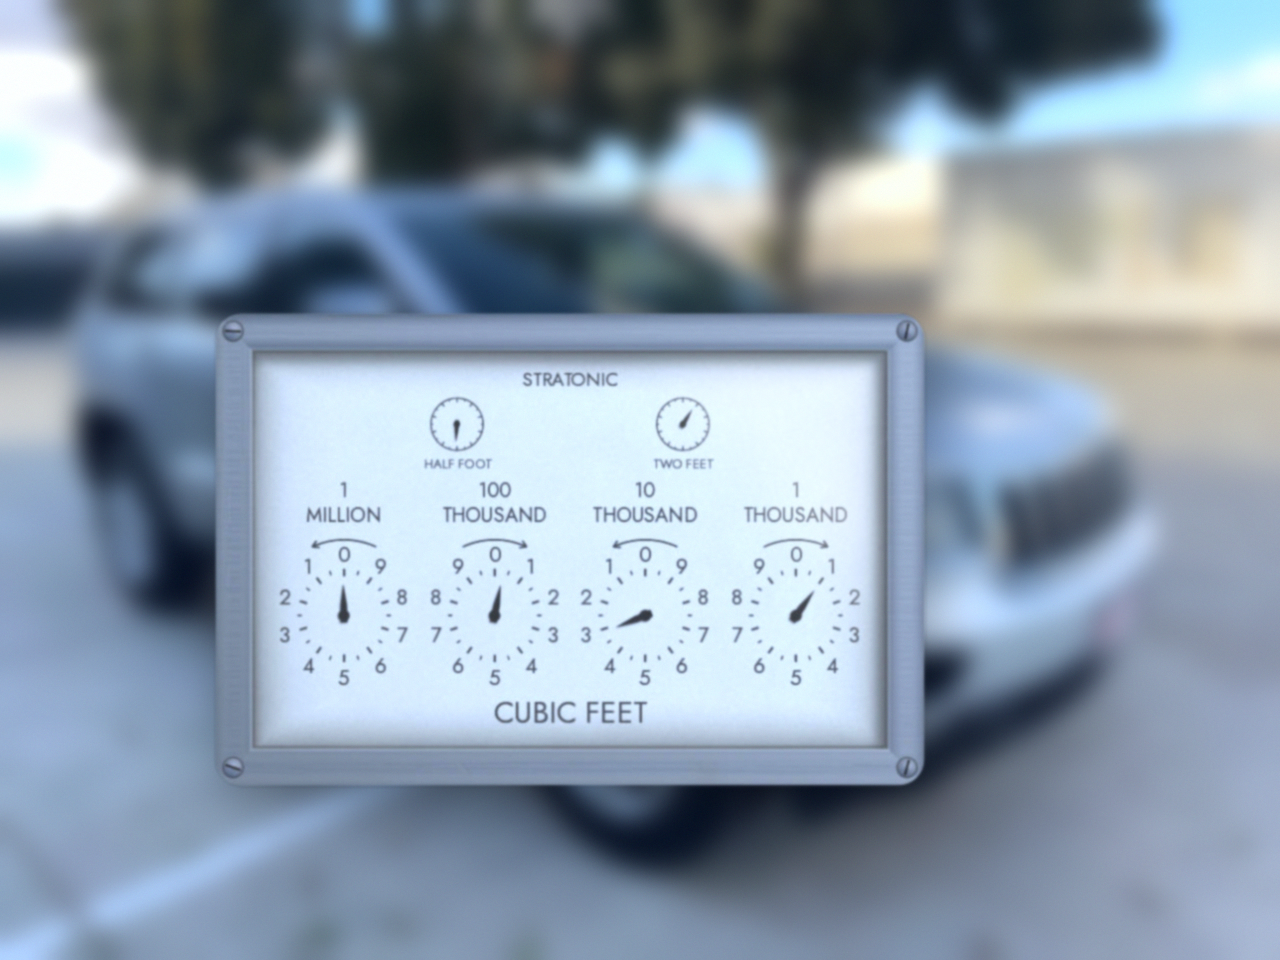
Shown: value=3100 unit=ft³
